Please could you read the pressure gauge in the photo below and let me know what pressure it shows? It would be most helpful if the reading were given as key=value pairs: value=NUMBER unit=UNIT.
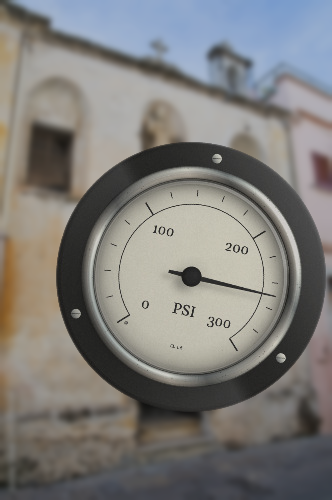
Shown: value=250 unit=psi
